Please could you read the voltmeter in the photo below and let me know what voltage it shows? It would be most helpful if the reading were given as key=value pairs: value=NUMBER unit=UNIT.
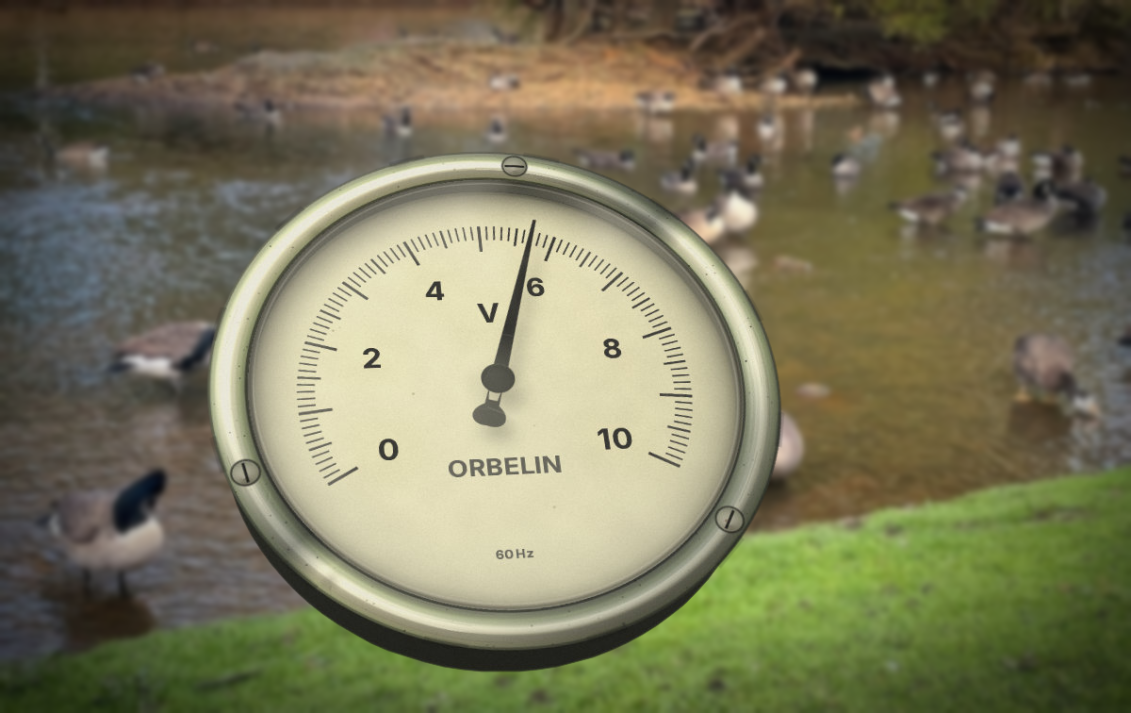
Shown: value=5.7 unit=V
